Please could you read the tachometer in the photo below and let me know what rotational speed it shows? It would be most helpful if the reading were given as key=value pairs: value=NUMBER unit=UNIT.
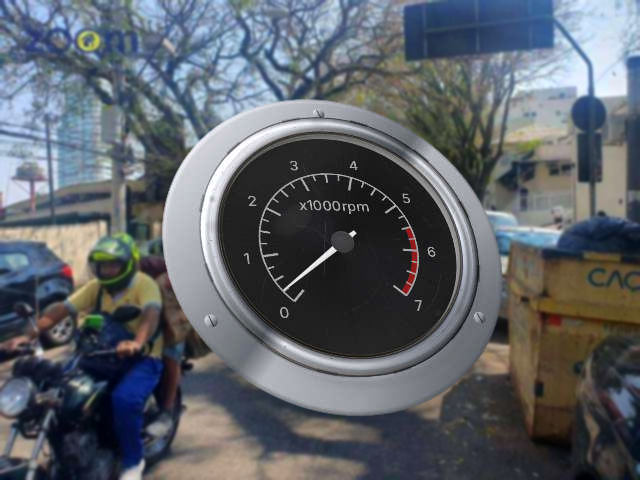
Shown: value=250 unit=rpm
